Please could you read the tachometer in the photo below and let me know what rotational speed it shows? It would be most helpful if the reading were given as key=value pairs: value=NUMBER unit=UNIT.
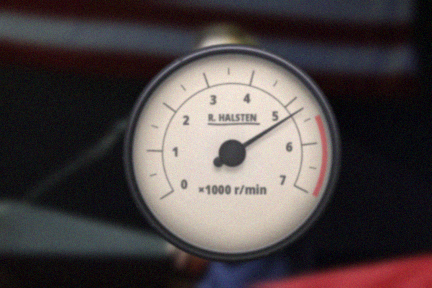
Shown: value=5250 unit=rpm
